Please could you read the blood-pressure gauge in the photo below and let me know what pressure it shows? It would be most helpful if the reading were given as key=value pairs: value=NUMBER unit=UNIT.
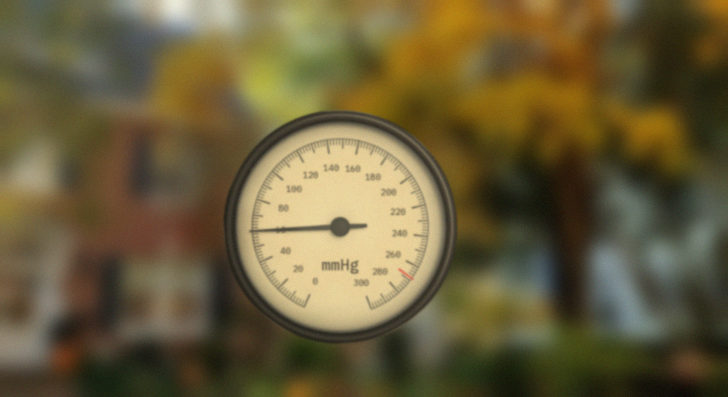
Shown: value=60 unit=mmHg
